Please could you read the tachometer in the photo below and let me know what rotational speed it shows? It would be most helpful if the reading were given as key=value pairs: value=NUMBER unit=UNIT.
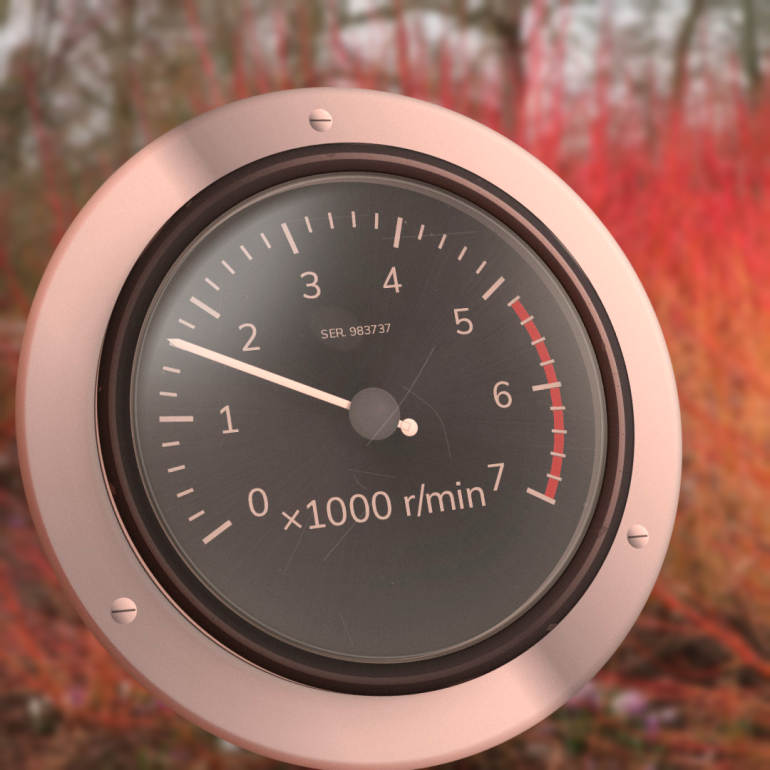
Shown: value=1600 unit=rpm
